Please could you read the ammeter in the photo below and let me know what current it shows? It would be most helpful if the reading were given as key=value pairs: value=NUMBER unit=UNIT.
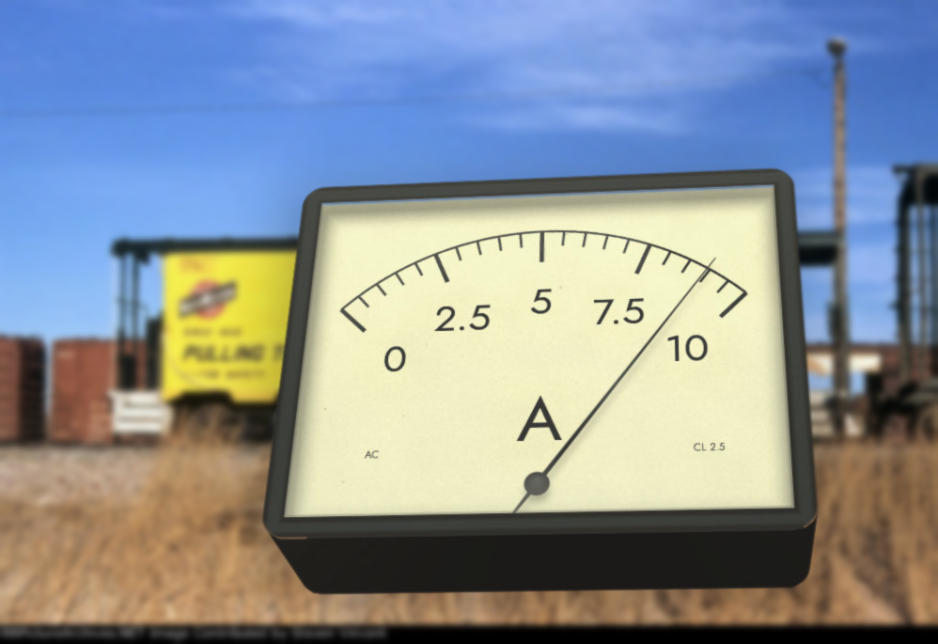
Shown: value=9 unit=A
